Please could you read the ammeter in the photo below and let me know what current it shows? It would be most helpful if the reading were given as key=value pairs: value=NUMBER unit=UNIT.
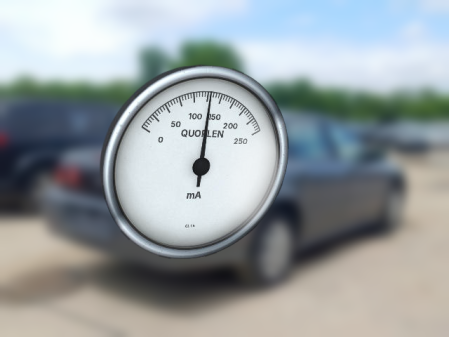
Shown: value=125 unit=mA
